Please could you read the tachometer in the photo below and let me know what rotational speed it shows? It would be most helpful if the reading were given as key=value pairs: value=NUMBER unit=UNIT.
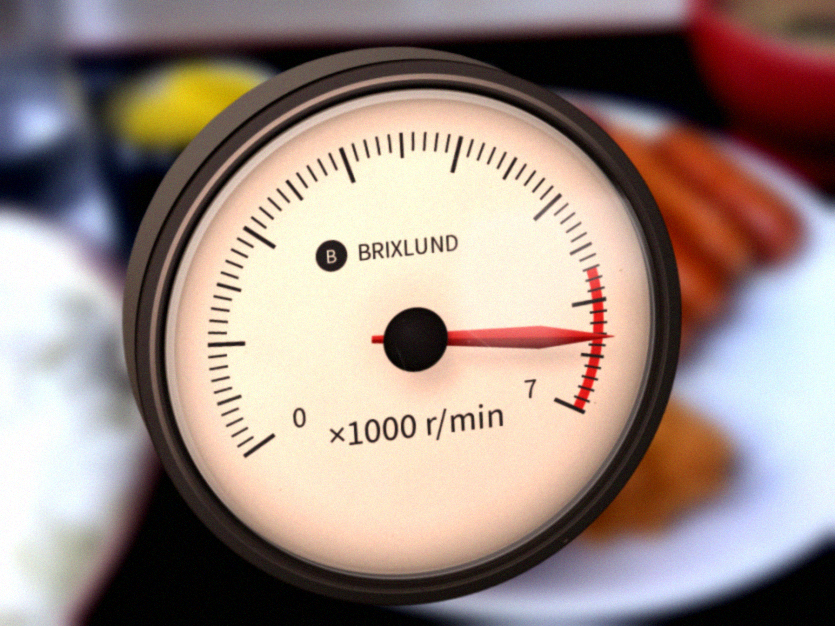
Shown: value=6300 unit=rpm
